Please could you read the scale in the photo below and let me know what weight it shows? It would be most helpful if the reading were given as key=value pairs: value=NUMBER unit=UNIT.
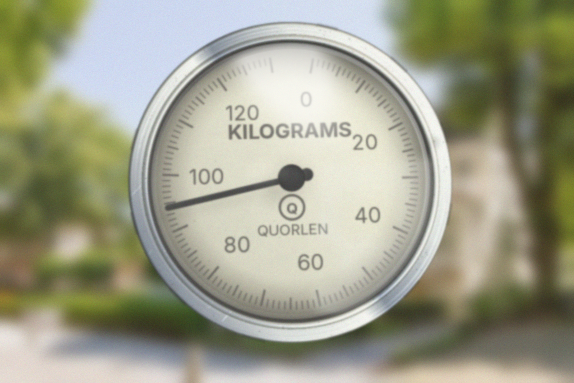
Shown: value=94 unit=kg
